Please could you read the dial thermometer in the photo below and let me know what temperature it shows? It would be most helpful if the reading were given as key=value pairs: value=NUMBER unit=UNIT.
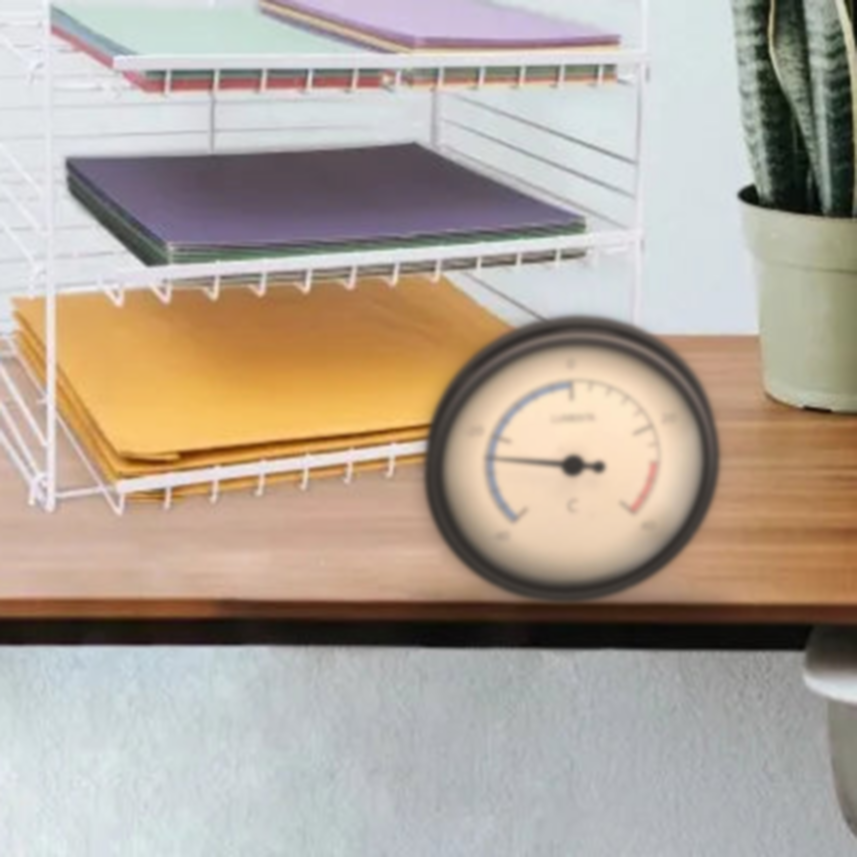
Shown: value=-24 unit=°C
